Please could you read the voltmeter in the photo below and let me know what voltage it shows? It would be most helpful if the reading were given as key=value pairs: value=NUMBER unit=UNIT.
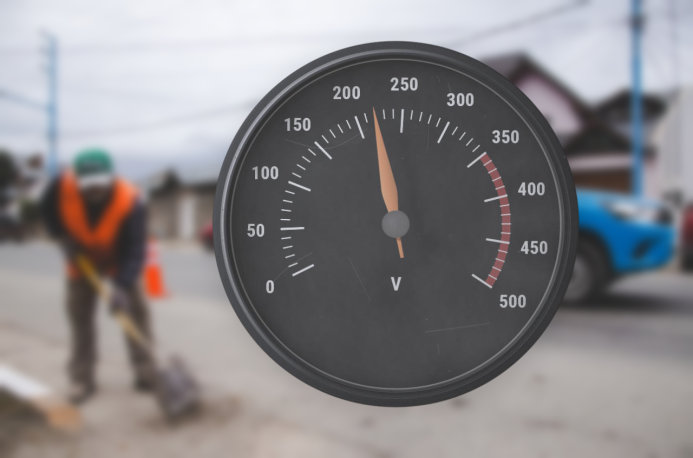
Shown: value=220 unit=V
